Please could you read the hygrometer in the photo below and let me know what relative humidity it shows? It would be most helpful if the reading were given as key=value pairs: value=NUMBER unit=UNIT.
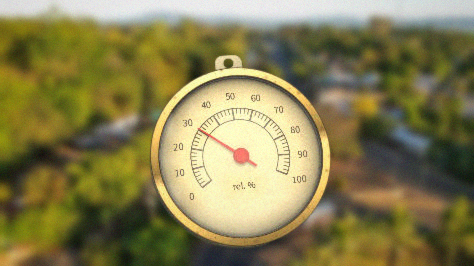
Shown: value=30 unit=%
